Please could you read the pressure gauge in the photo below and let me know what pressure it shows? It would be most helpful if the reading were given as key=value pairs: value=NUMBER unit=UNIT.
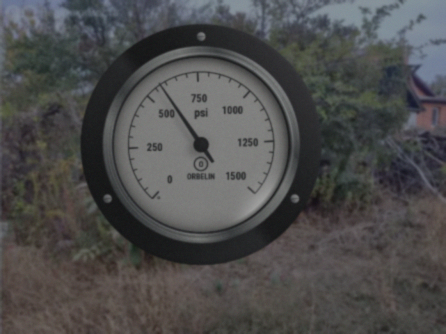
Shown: value=575 unit=psi
